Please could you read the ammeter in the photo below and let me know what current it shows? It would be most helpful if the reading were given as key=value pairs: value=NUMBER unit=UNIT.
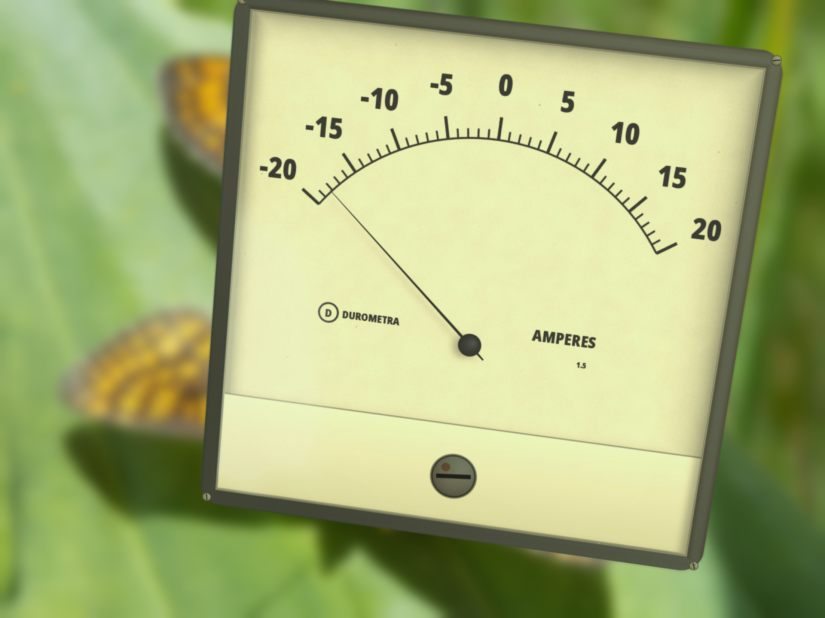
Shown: value=-18 unit=A
